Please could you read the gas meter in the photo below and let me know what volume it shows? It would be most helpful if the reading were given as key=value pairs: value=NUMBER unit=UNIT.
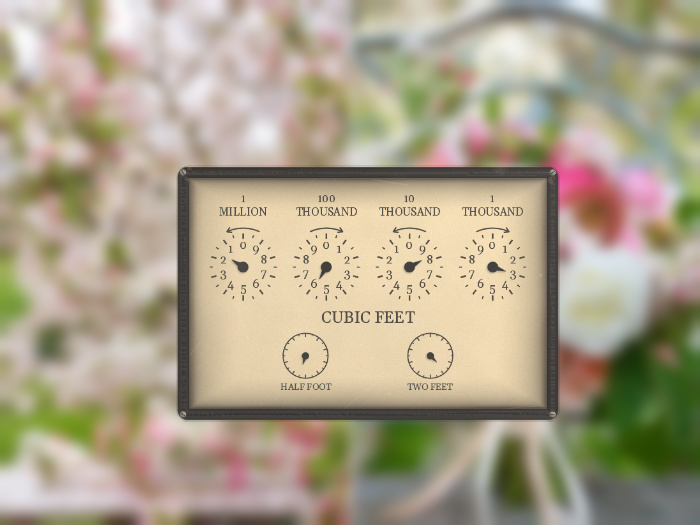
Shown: value=158300 unit=ft³
